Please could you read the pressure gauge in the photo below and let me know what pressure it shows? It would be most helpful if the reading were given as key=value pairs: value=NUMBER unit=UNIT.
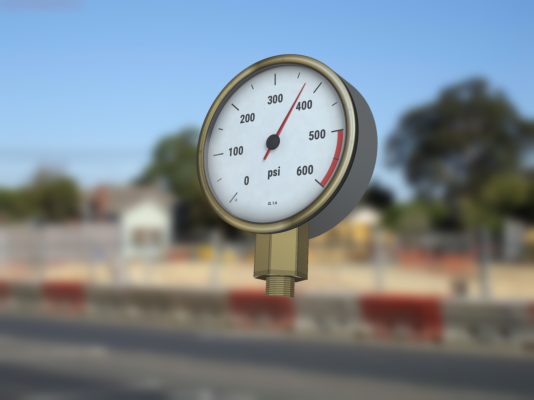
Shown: value=375 unit=psi
